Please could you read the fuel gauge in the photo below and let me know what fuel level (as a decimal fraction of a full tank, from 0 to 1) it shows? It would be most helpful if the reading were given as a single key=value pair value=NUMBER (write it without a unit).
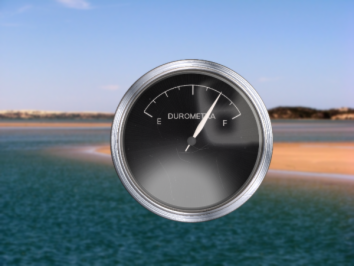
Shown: value=0.75
